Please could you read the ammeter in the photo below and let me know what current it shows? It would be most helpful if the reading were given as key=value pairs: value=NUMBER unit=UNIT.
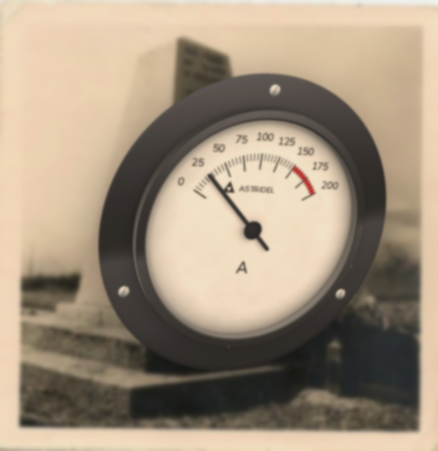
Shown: value=25 unit=A
